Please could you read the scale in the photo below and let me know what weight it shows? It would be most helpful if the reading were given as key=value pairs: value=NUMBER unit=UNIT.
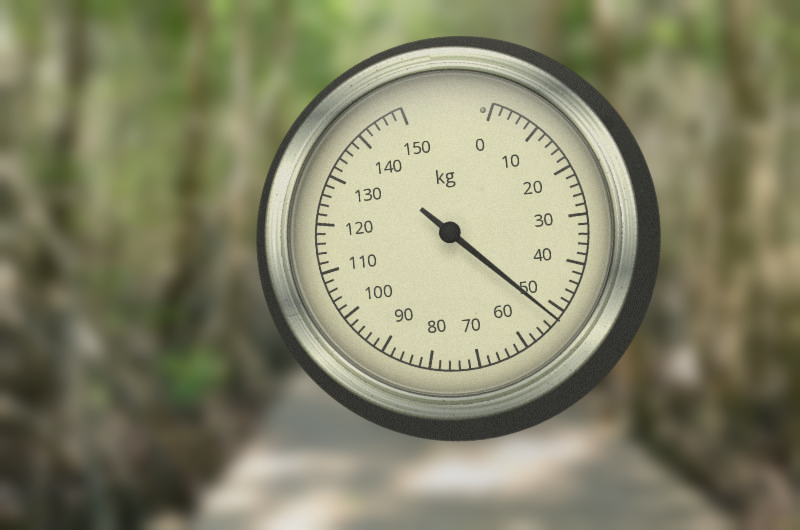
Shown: value=52 unit=kg
